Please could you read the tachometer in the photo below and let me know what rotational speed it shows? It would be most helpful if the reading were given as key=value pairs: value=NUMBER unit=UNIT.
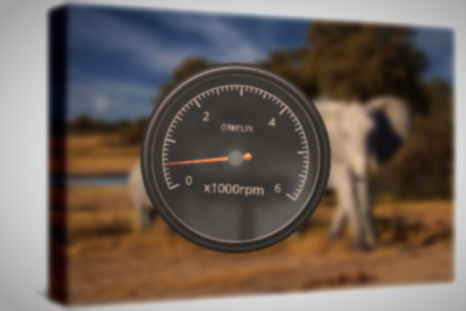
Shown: value=500 unit=rpm
